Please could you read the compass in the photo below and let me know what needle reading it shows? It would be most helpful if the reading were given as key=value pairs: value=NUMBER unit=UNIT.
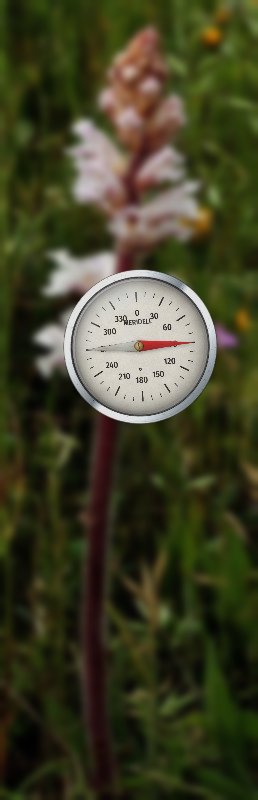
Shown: value=90 unit=°
